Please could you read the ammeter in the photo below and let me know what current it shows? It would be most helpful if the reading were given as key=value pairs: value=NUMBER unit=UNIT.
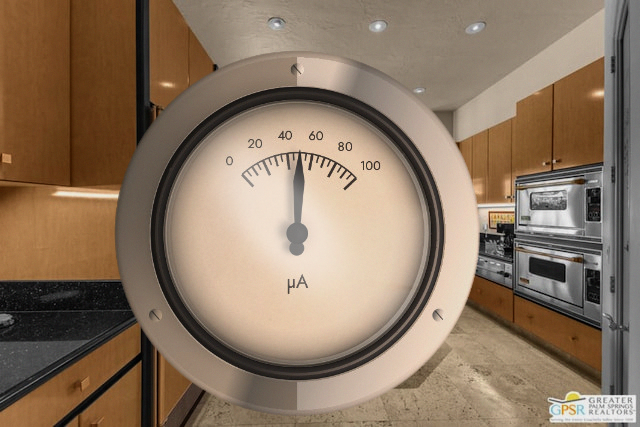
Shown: value=50 unit=µA
